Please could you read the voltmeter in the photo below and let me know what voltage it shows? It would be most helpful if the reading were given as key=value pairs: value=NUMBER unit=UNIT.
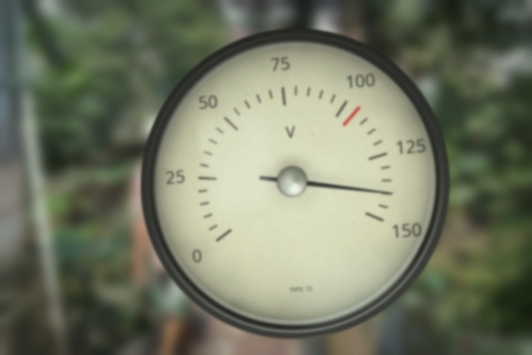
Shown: value=140 unit=V
